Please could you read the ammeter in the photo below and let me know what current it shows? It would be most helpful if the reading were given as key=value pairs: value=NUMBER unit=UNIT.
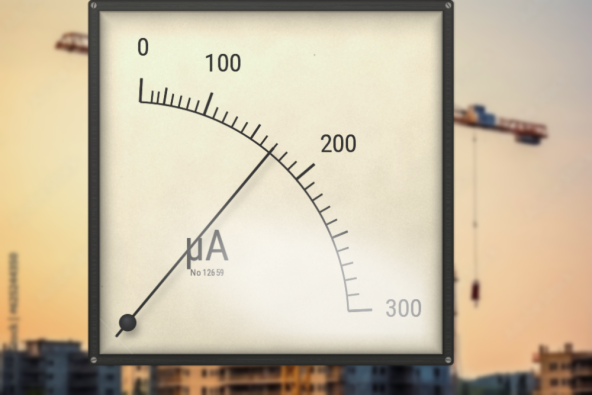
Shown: value=170 unit=µA
